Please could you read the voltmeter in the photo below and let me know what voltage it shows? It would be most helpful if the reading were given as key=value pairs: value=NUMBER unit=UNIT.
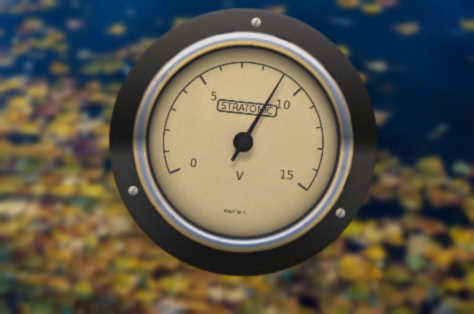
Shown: value=9 unit=V
